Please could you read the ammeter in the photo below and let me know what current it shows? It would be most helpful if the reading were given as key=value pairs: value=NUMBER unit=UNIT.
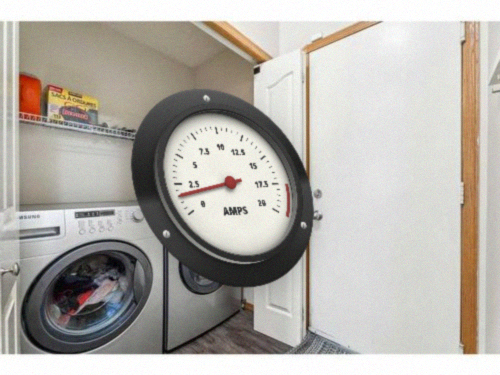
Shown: value=1.5 unit=A
